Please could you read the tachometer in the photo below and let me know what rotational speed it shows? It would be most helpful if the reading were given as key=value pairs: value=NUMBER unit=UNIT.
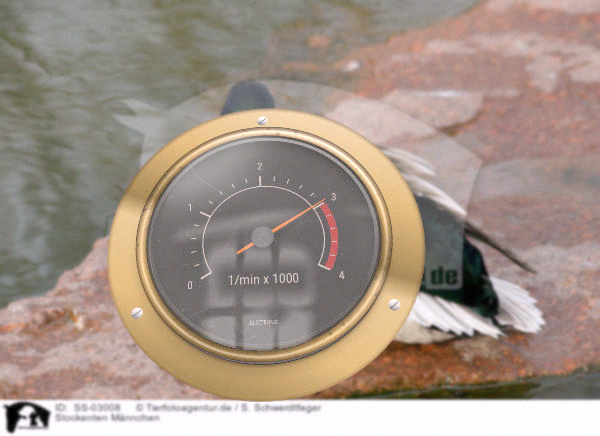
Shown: value=3000 unit=rpm
